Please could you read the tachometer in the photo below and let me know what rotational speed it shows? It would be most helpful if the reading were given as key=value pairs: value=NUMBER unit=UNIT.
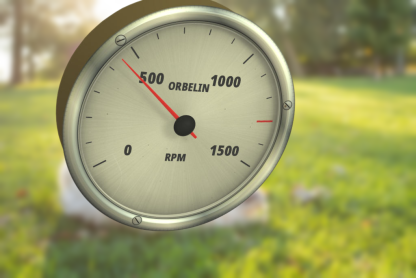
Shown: value=450 unit=rpm
